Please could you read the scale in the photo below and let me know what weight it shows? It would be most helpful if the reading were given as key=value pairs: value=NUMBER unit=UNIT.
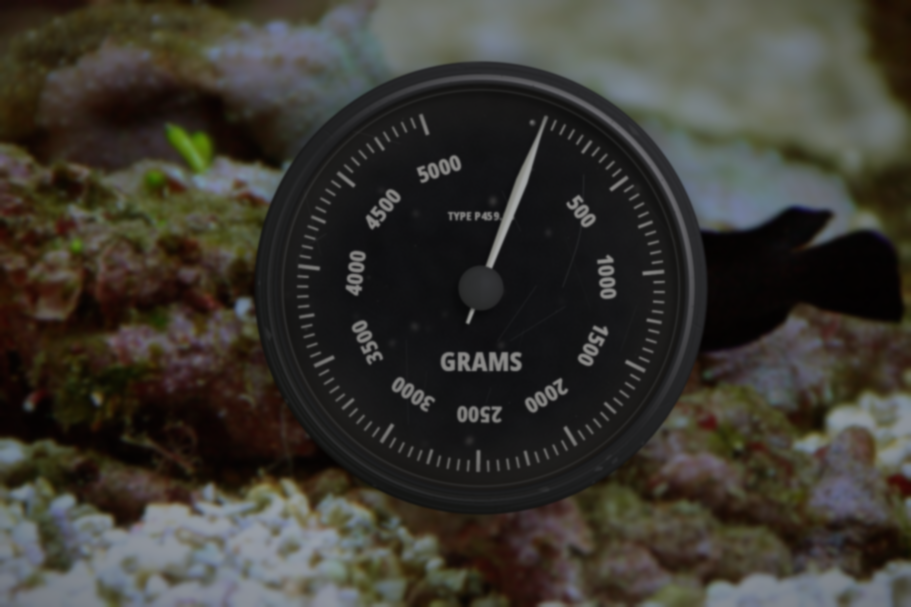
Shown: value=0 unit=g
